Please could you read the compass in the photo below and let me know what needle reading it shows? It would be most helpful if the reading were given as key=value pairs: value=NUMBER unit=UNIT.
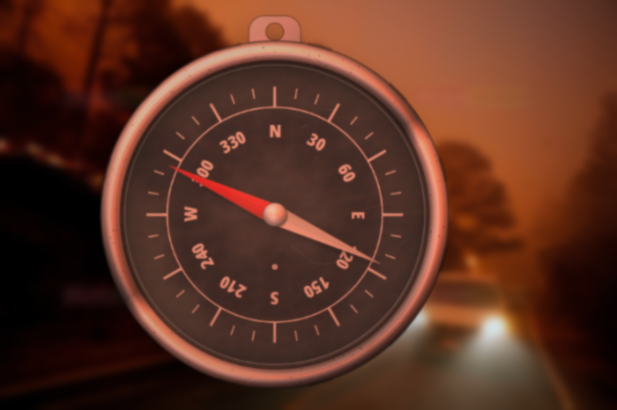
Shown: value=295 unit=°
